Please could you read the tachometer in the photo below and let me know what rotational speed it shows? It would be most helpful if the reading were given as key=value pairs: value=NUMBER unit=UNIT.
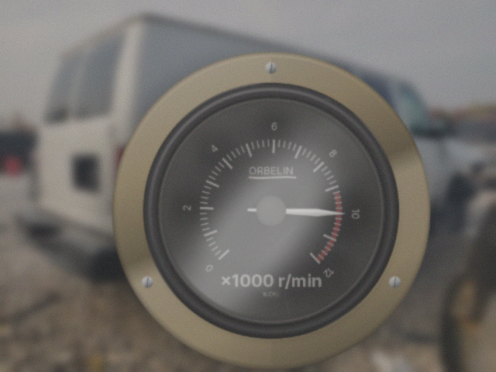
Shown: value=10000 unit=rpm
